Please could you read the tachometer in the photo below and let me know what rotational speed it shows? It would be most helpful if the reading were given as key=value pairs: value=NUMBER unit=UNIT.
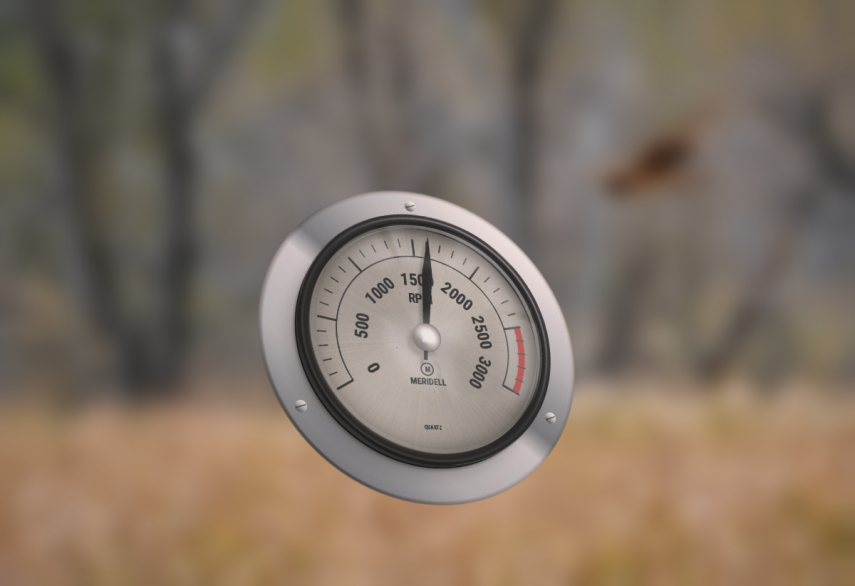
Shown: value=1600 unit=rpm
